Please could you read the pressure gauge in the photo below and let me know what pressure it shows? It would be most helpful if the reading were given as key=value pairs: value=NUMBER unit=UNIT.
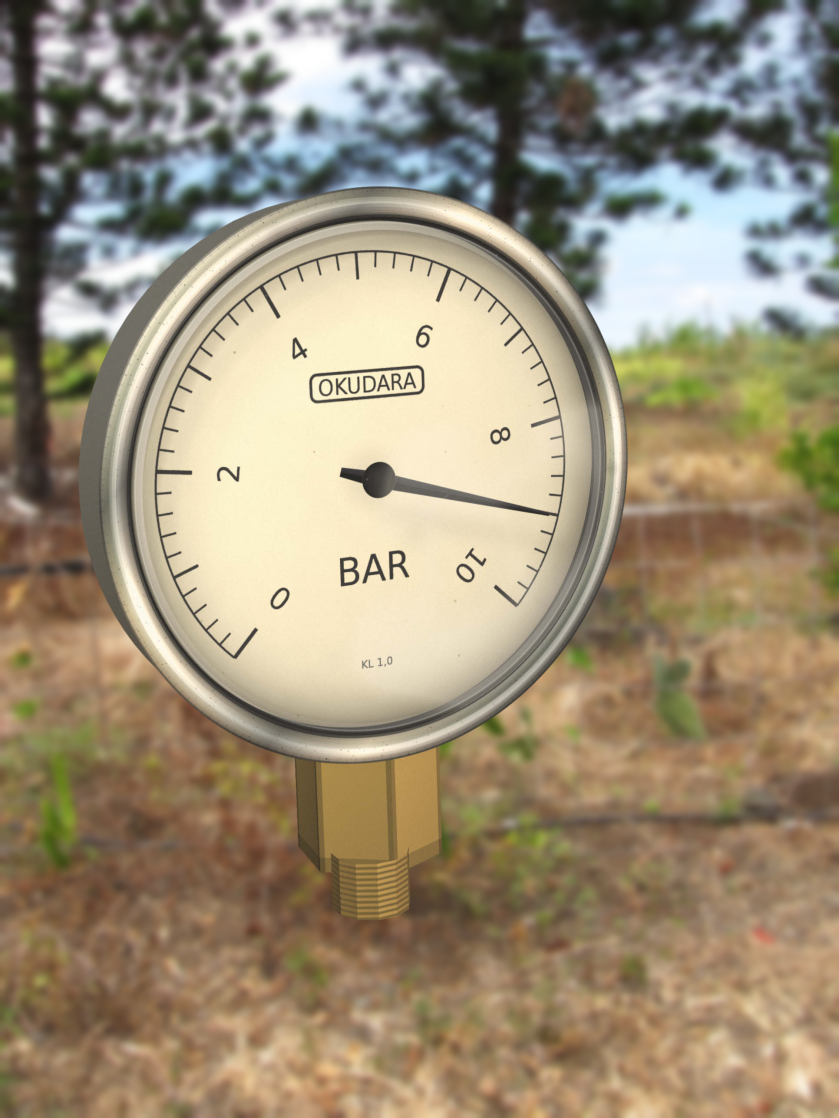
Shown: value=9 unit=bar
